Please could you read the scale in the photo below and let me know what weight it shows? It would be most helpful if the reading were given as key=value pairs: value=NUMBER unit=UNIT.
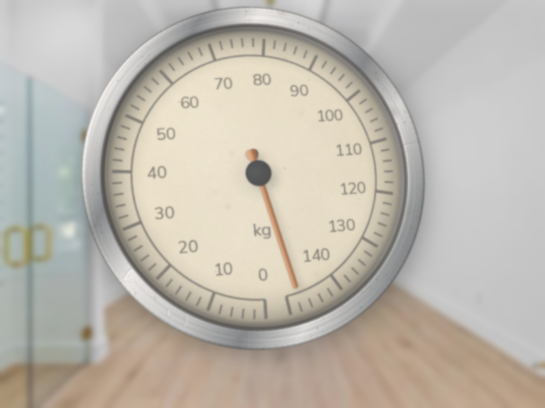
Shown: value=148 unit=kg
